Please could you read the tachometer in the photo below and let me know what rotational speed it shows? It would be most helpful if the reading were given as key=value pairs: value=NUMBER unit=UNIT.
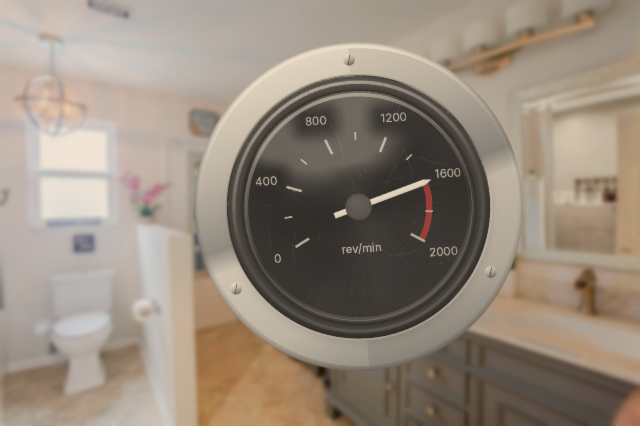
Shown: value=1600 unit=rpm
